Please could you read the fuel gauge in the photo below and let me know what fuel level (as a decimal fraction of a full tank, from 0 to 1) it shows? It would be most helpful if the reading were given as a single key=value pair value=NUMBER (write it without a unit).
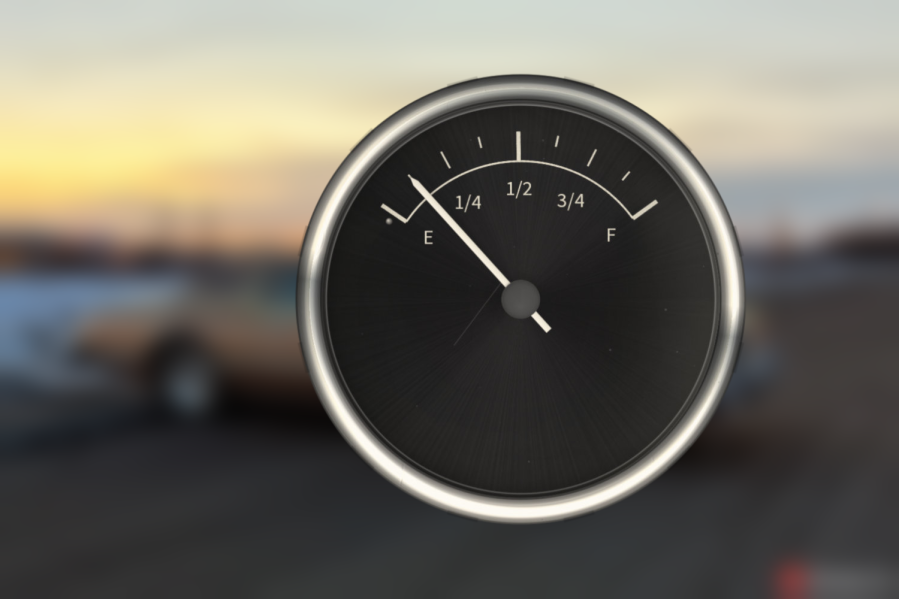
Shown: value=0.125
